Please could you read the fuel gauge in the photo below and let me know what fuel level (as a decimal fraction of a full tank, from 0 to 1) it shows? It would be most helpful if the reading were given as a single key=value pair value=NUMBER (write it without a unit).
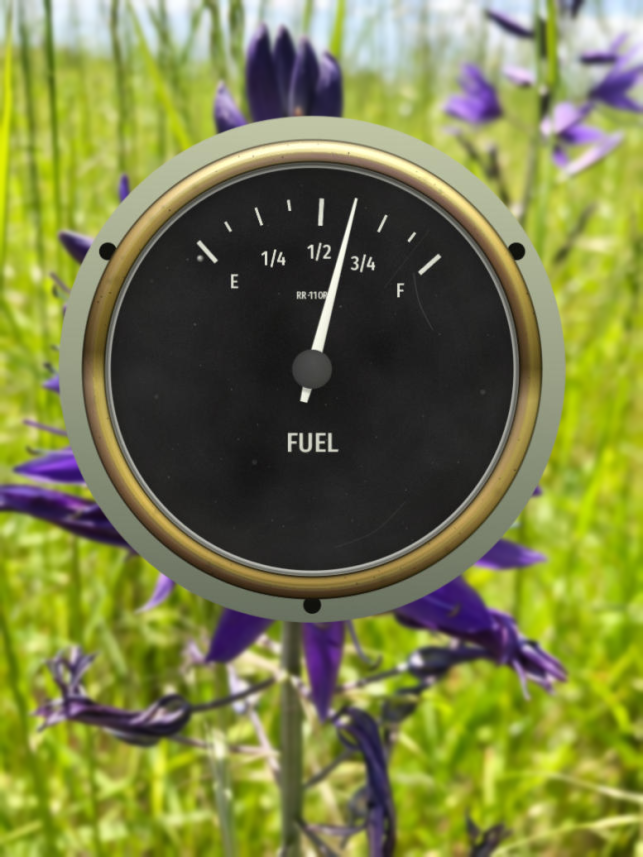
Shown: value=0.625
